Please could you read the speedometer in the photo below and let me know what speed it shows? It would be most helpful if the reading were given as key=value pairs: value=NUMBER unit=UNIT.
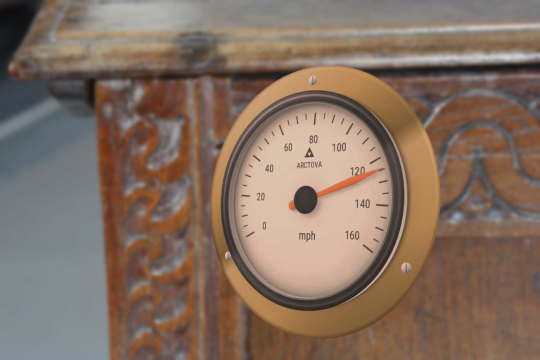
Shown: value=125 unit=mph
